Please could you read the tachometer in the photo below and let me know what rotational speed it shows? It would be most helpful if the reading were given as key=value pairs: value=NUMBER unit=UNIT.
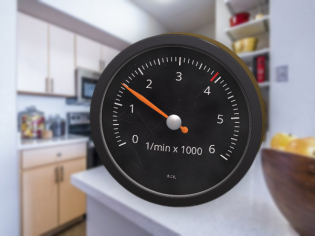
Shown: value=1500 unit=rpm
